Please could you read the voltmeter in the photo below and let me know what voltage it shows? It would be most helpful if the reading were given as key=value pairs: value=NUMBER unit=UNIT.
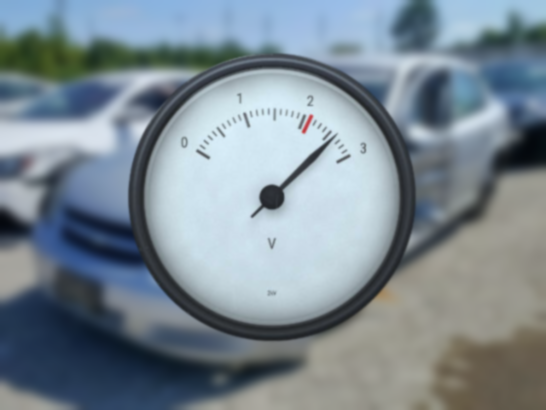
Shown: value=2.6 unit=V
